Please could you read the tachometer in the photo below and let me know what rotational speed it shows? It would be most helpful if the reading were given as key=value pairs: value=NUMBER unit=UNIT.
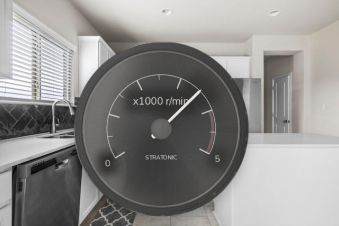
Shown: value=3500 unit=rpm
